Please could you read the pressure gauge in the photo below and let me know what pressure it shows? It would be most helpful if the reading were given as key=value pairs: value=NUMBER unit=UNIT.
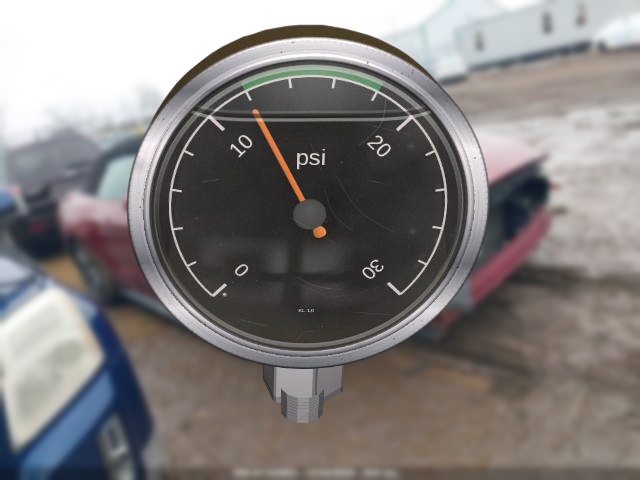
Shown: value=12 unit=psi
